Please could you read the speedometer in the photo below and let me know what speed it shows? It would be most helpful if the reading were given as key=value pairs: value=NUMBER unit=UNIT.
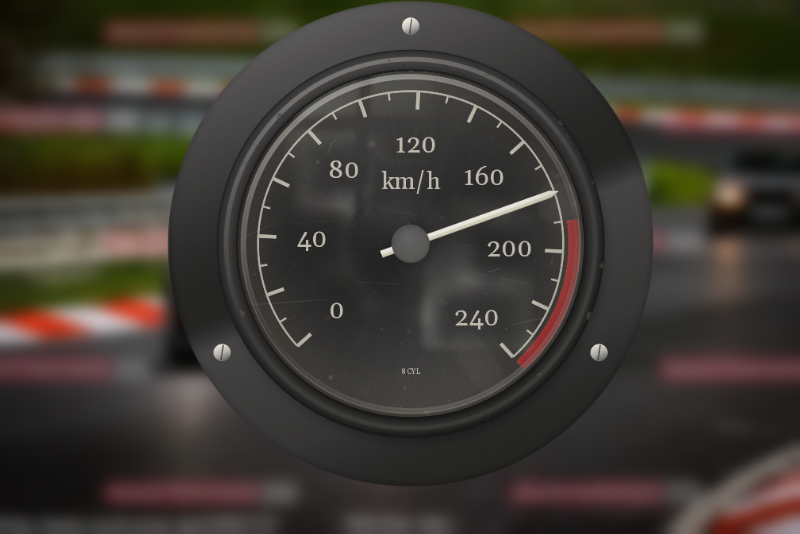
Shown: value=180 unit=km/h
